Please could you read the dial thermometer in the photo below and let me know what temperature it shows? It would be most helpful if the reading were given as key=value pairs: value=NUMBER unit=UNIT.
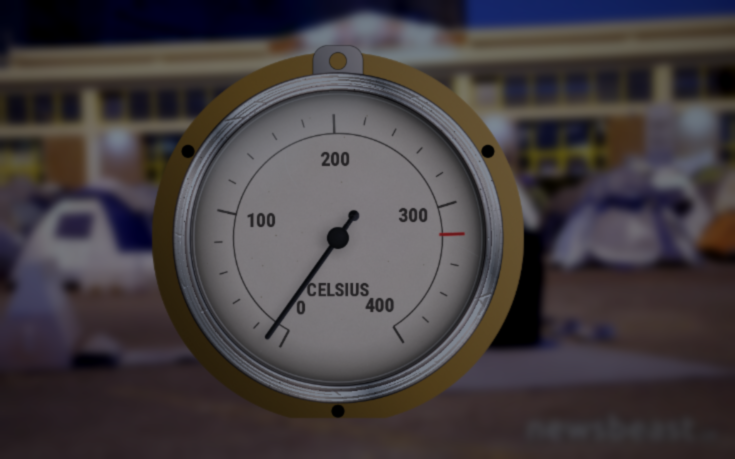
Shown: value=10 unit=°C
